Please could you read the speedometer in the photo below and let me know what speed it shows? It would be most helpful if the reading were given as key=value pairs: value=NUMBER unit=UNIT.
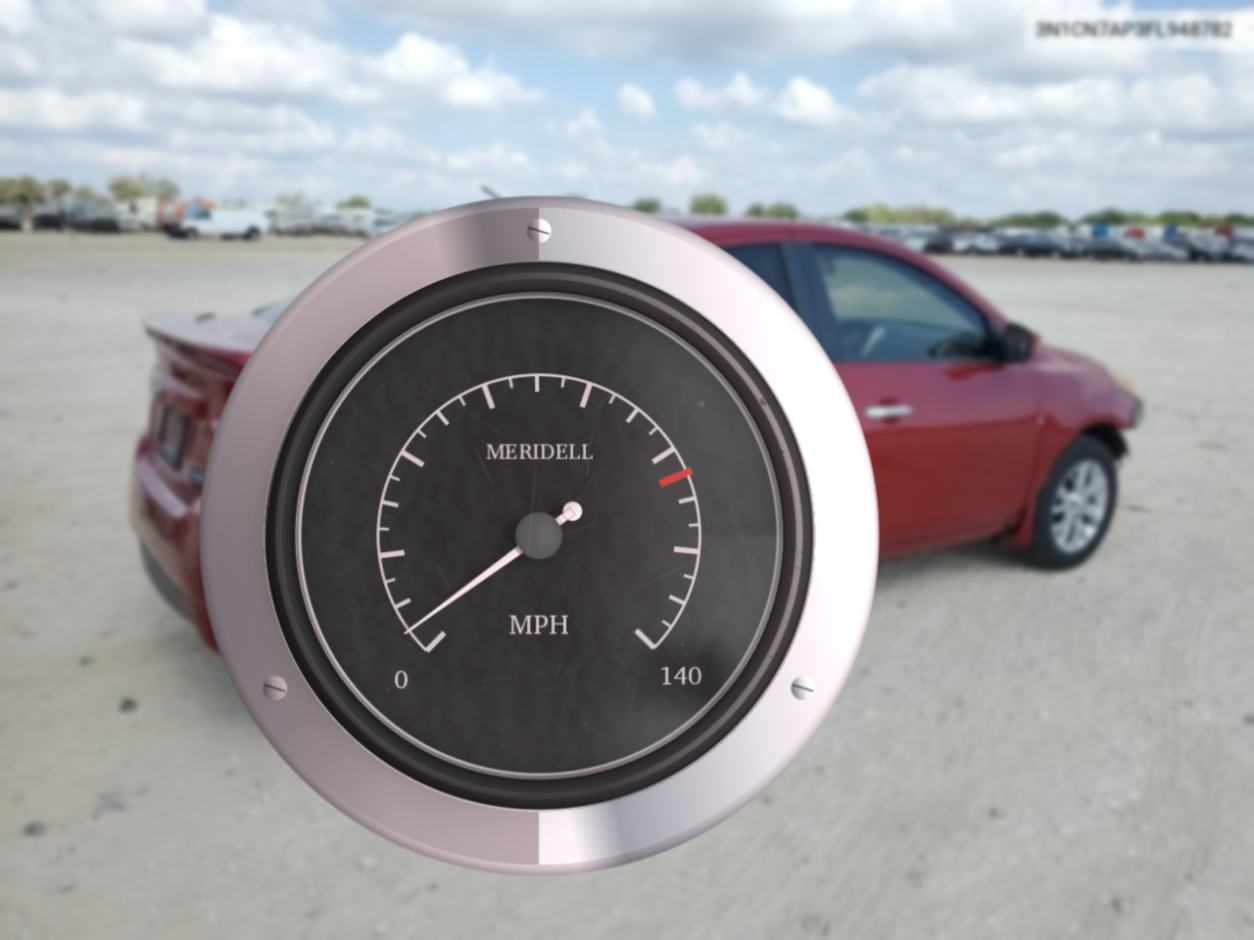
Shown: value=5 unit=mph
